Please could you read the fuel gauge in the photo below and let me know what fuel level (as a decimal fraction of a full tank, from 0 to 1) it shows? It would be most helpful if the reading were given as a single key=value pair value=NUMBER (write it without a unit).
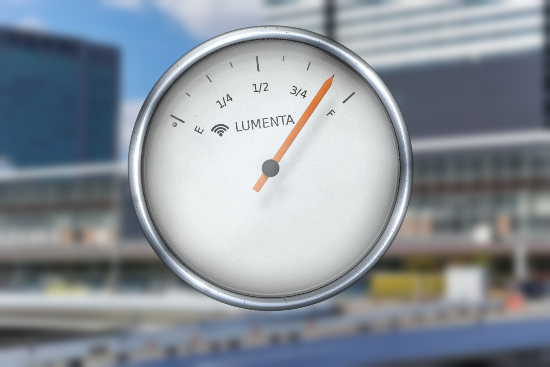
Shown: value=0.875
